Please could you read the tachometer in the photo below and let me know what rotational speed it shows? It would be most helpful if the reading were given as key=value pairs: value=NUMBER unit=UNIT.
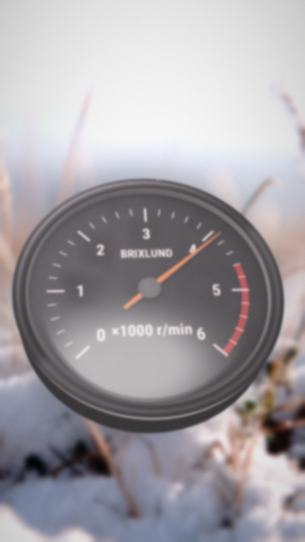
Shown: value=4100 unit=rpm
